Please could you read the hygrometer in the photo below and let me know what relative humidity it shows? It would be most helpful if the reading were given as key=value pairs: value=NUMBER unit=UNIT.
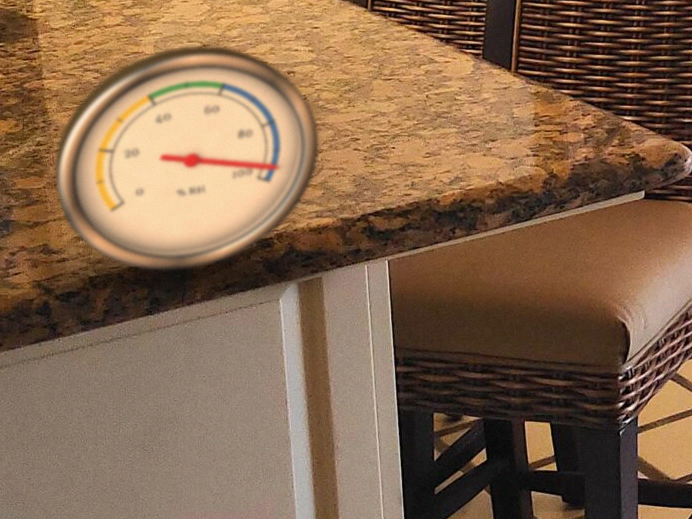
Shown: value=95 unit=%
